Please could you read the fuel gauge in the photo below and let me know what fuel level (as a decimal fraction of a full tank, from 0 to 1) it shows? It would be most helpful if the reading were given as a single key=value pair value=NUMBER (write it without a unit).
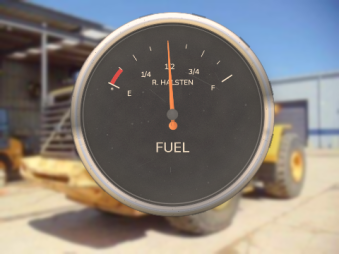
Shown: value=0.5
